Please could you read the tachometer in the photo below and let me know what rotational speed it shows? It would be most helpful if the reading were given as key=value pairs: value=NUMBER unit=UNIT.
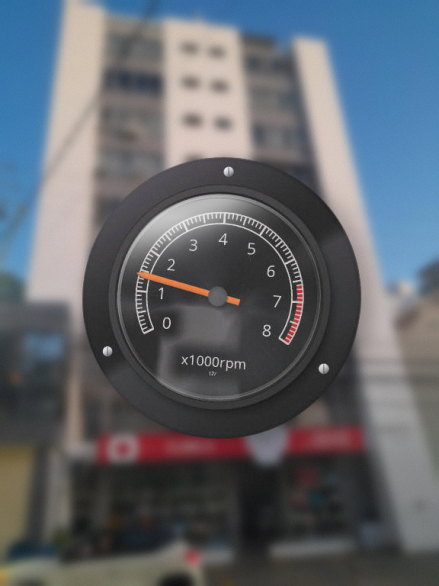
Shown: value=1400 unit=rpm
